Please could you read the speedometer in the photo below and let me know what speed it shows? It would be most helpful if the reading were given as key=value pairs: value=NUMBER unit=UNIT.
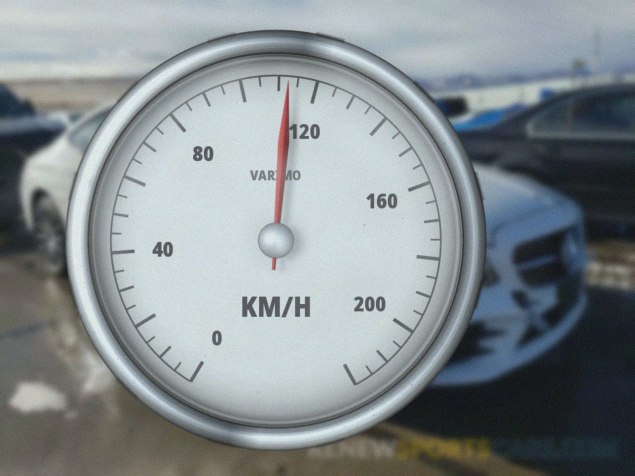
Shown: value=112.5 unit=km/h
